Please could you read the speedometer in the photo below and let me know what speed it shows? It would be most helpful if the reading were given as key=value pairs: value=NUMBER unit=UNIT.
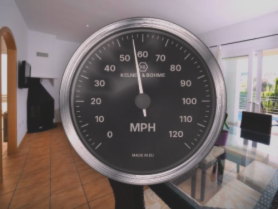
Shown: value=56 unit=mph
